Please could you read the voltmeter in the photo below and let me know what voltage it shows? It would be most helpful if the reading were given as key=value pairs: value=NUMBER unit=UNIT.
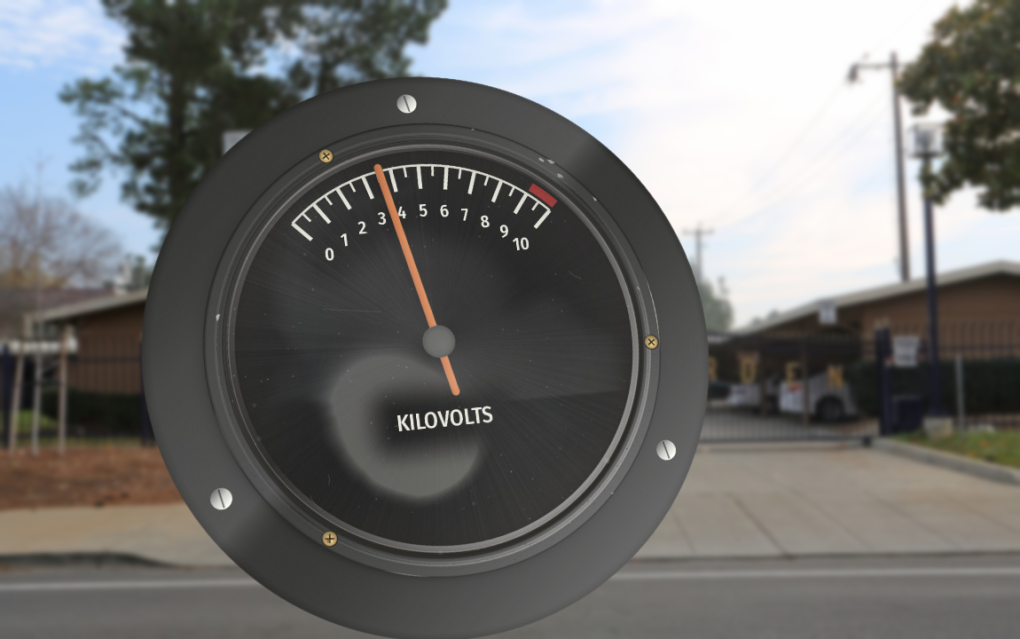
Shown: value=3.5 unit=kV
